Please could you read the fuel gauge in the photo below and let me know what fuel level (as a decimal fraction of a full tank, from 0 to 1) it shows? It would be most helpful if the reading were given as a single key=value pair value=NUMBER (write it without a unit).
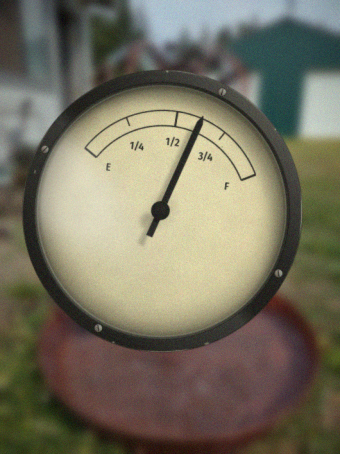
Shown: value=0.625
